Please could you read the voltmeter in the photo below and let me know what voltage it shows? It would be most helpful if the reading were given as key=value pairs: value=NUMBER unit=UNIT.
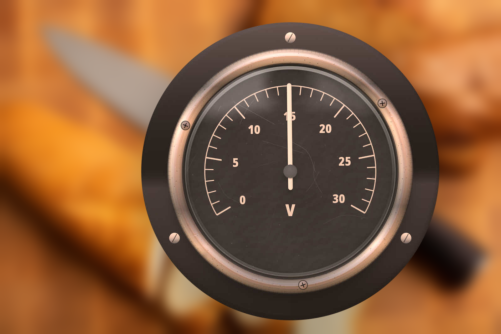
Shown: value=15 unit=V
